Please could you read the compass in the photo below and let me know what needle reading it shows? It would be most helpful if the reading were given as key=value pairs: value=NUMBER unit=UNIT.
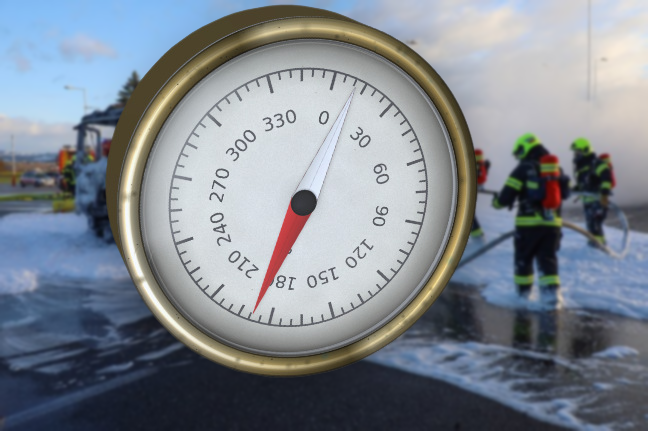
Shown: value=190 unit=°
